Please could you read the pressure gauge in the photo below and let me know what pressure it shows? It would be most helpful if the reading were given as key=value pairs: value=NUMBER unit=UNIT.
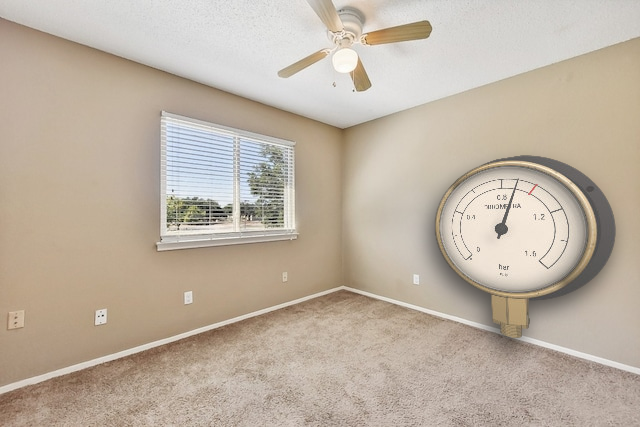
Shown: value=0.9 unit=bar
